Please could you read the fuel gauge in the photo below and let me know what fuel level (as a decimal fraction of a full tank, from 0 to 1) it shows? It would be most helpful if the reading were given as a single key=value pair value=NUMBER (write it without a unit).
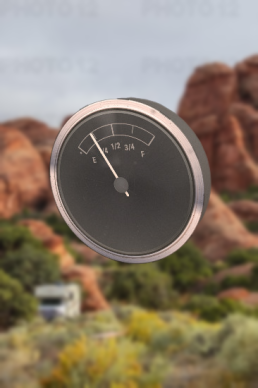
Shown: value=0.25
